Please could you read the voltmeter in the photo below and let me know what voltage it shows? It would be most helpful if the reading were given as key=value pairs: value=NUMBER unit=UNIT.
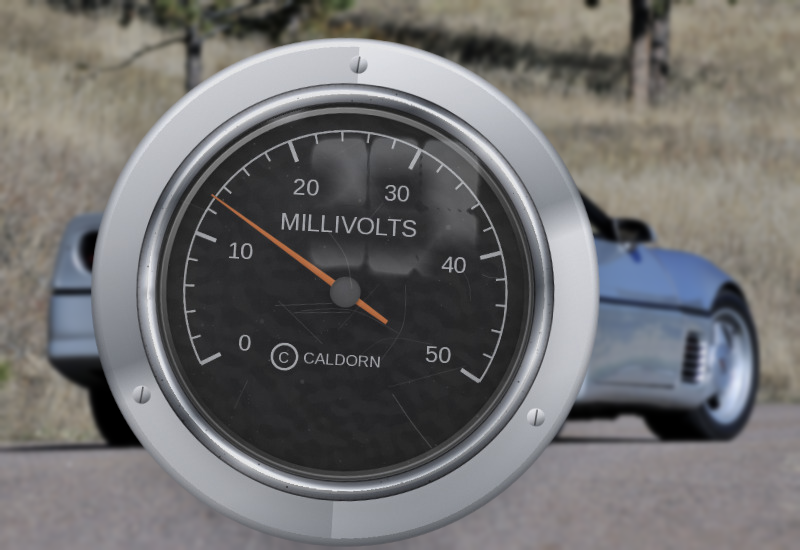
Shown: value=13 unit=mV
